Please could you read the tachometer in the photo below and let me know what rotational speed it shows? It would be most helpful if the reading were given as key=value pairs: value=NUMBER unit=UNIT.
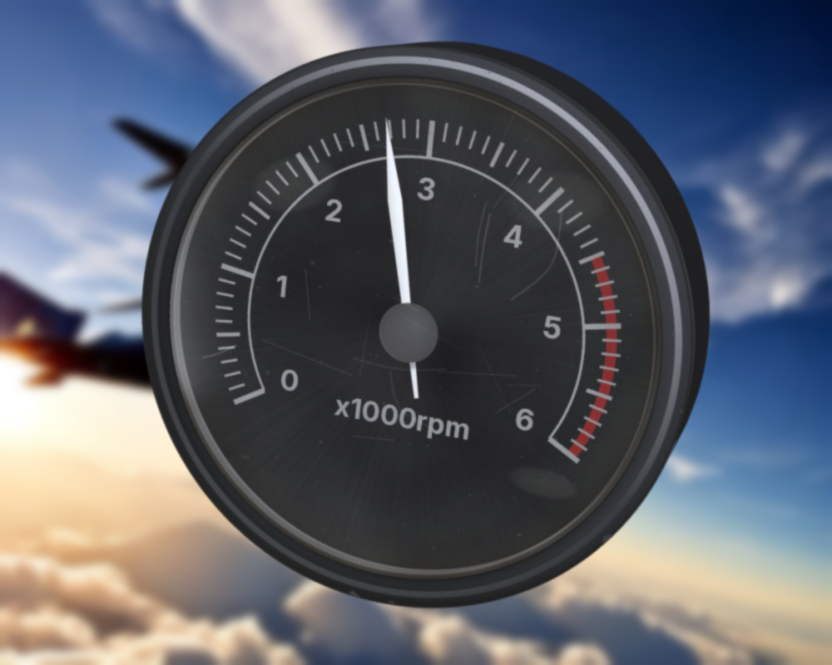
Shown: value=2700 unit=rpm
